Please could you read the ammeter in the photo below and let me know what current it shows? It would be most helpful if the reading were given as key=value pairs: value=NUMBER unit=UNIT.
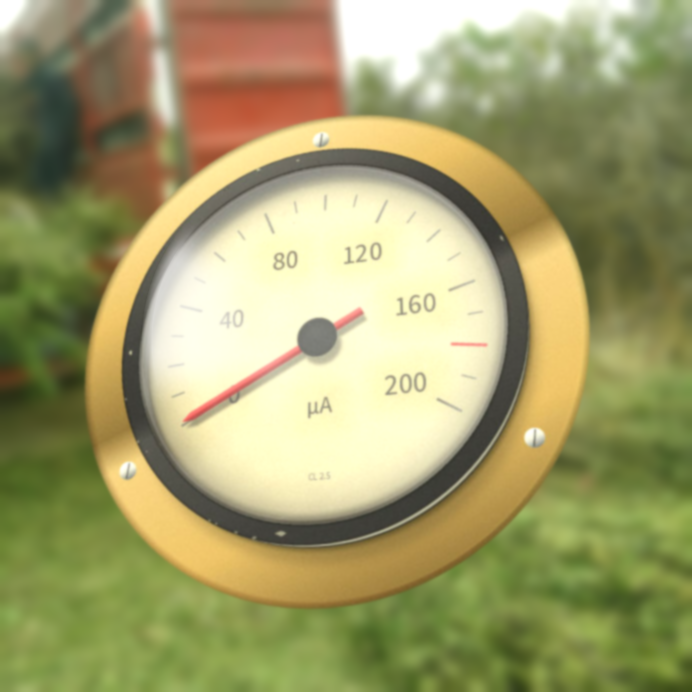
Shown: value=0 unit=µA
